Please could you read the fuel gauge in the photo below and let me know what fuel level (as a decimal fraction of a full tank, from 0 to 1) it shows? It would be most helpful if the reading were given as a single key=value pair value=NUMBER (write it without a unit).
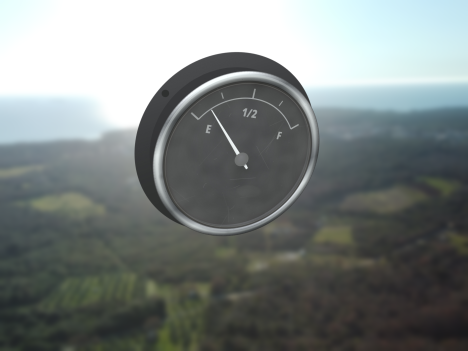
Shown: value=0.125
